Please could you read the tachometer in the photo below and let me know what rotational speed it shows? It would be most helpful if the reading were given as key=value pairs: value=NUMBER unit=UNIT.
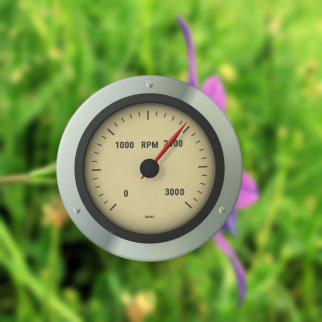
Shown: value=1950 unit=rpm
